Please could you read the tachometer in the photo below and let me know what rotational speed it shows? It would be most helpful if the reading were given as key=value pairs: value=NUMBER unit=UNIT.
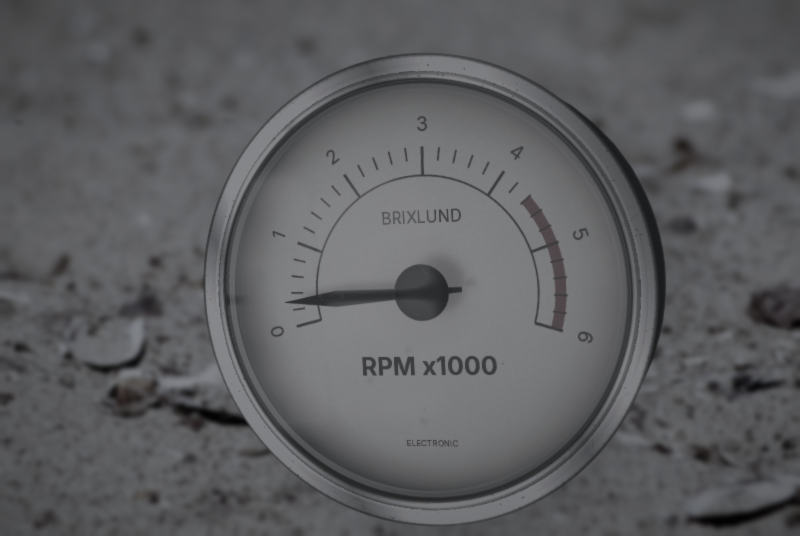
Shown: value=300 unit=rpm
